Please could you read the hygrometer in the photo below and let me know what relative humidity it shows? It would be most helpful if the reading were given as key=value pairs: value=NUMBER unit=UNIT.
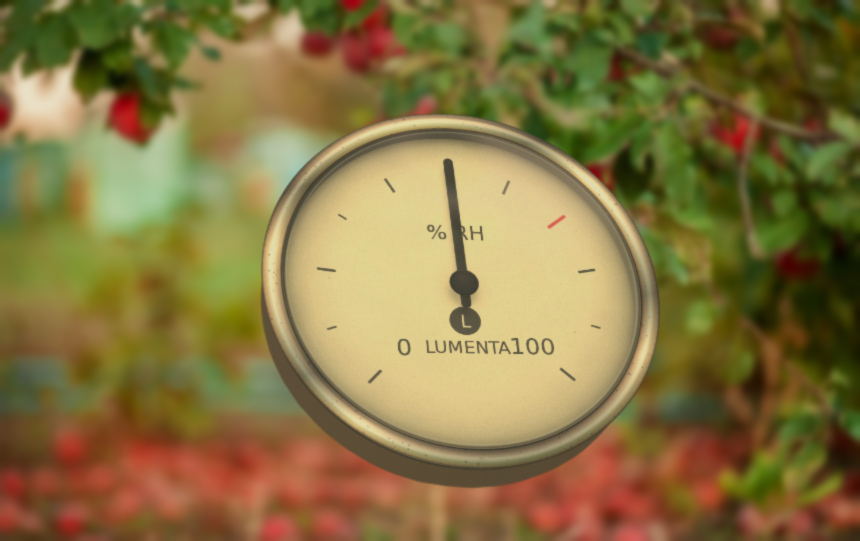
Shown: value=50 unit=%
